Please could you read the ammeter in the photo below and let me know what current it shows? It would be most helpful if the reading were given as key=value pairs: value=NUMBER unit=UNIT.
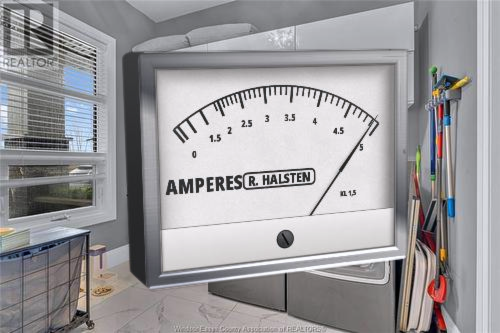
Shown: value=4.9 unit=A
